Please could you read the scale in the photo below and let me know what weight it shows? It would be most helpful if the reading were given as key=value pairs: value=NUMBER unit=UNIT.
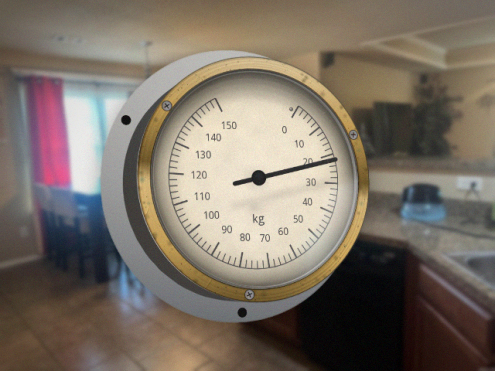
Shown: value=22 unit=kg
